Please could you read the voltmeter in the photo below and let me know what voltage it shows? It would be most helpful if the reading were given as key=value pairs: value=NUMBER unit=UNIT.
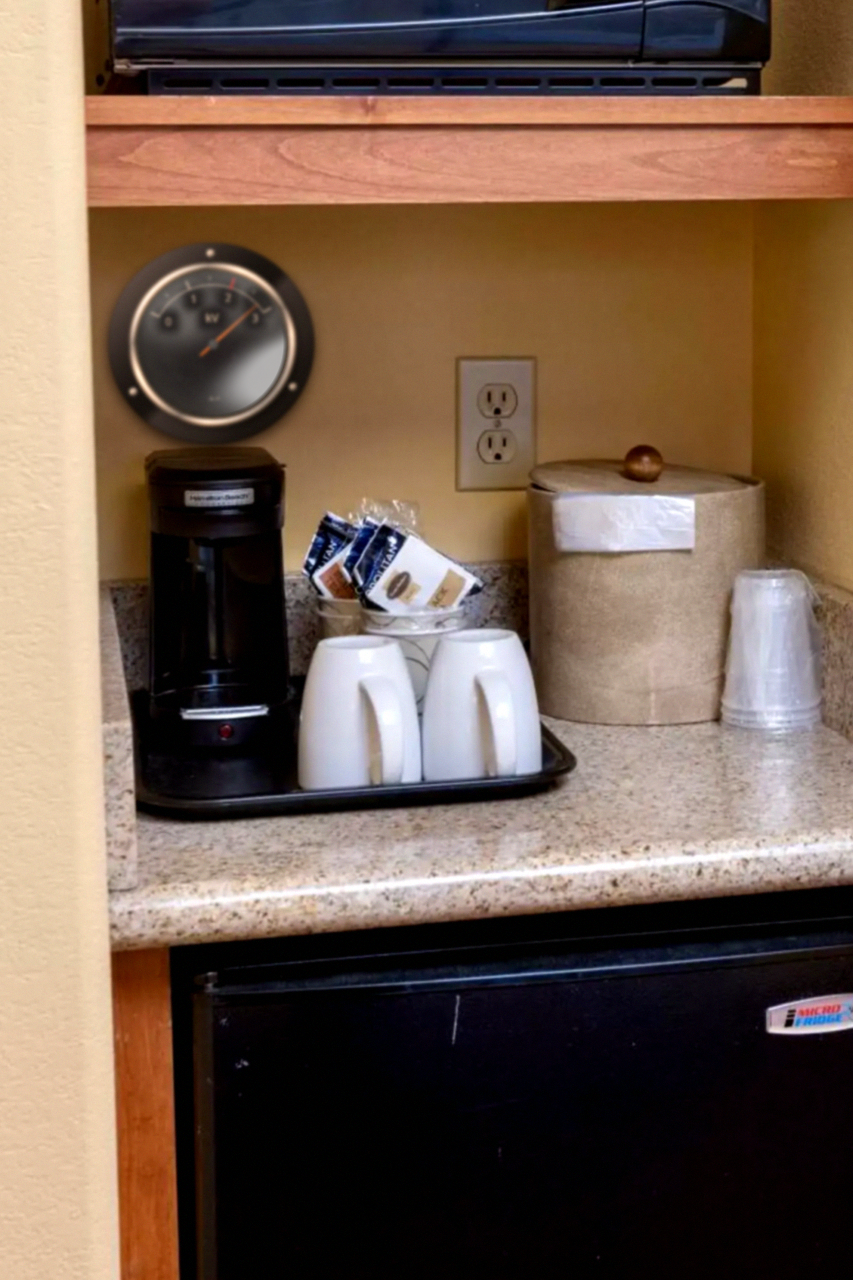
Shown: value=2.75 unit=kV
